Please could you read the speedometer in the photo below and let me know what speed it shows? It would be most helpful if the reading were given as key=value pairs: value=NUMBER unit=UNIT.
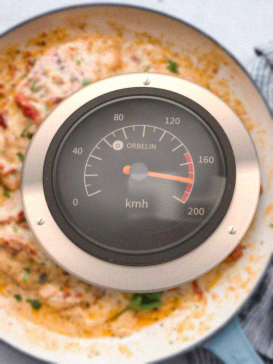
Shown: value=180 unit=km/h
